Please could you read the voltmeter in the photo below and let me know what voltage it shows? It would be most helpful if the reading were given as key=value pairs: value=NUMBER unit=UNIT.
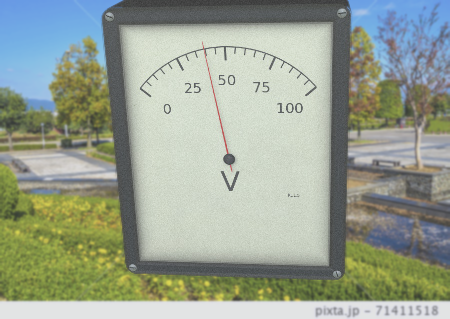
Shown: value=40 unit=V
